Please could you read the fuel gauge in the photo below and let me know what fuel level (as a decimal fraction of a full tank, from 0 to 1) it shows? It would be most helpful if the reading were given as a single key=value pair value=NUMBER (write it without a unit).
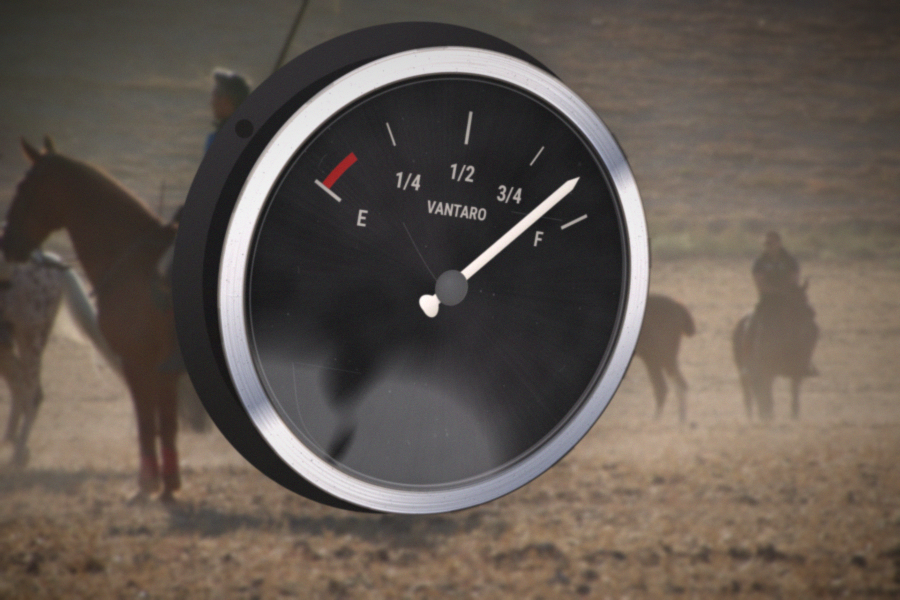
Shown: value=0.875
